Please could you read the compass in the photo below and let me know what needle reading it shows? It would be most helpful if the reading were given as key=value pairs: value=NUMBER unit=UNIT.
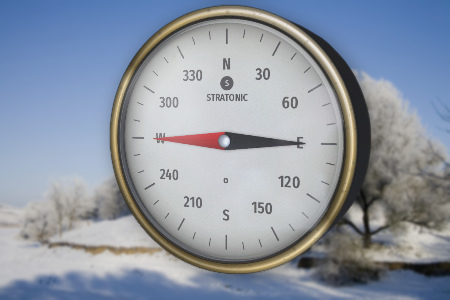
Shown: value=270 unit=°
